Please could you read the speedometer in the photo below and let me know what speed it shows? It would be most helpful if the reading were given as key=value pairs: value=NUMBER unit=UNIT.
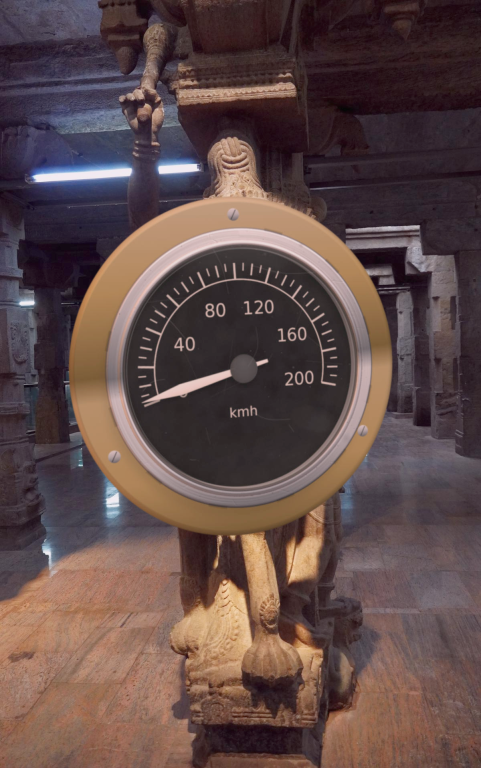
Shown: value=2.5 unit=km/h
